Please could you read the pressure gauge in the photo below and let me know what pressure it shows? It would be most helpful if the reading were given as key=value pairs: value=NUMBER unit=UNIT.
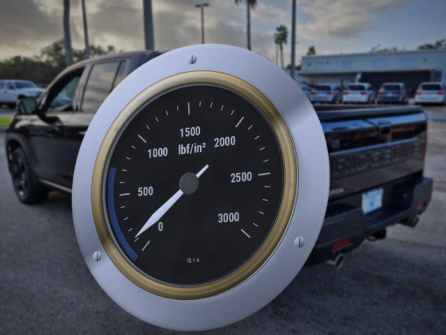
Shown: value=100 unit=psi
